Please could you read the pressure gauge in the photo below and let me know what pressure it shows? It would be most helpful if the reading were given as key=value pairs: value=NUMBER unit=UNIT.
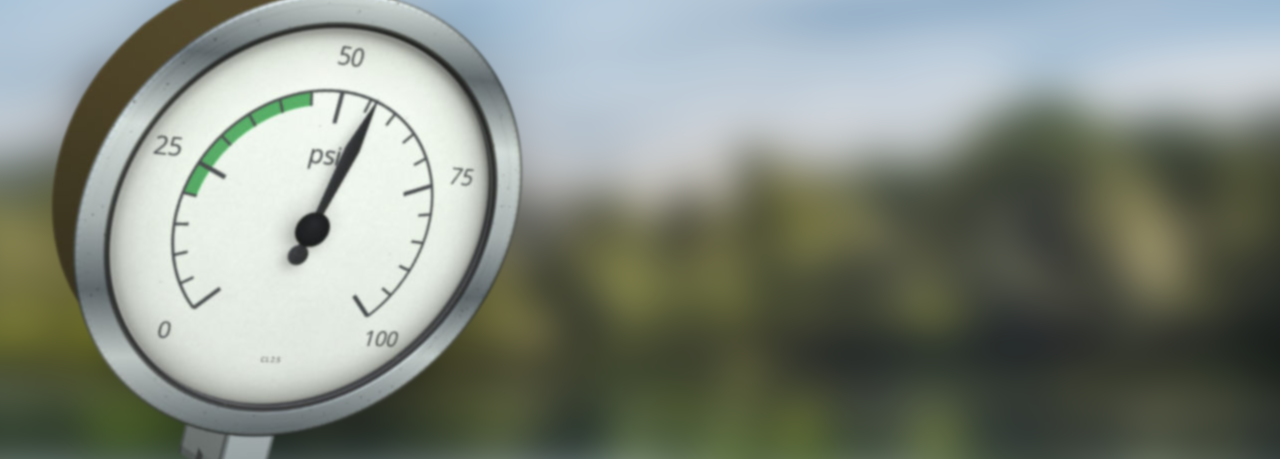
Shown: value=55 unit=psi
